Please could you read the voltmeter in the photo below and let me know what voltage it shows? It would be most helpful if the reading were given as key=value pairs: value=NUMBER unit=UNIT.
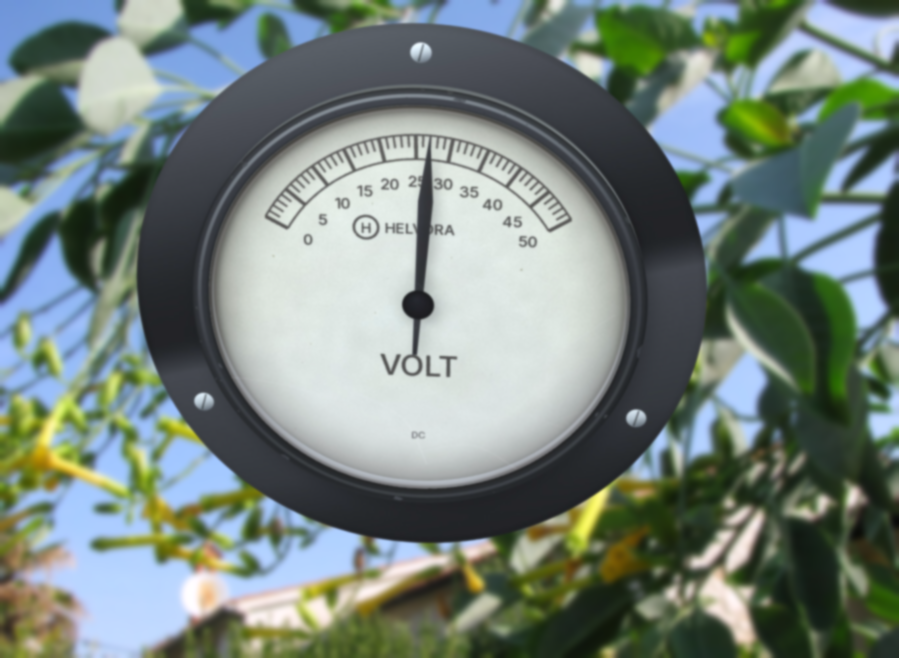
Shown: value=27 unit=V
